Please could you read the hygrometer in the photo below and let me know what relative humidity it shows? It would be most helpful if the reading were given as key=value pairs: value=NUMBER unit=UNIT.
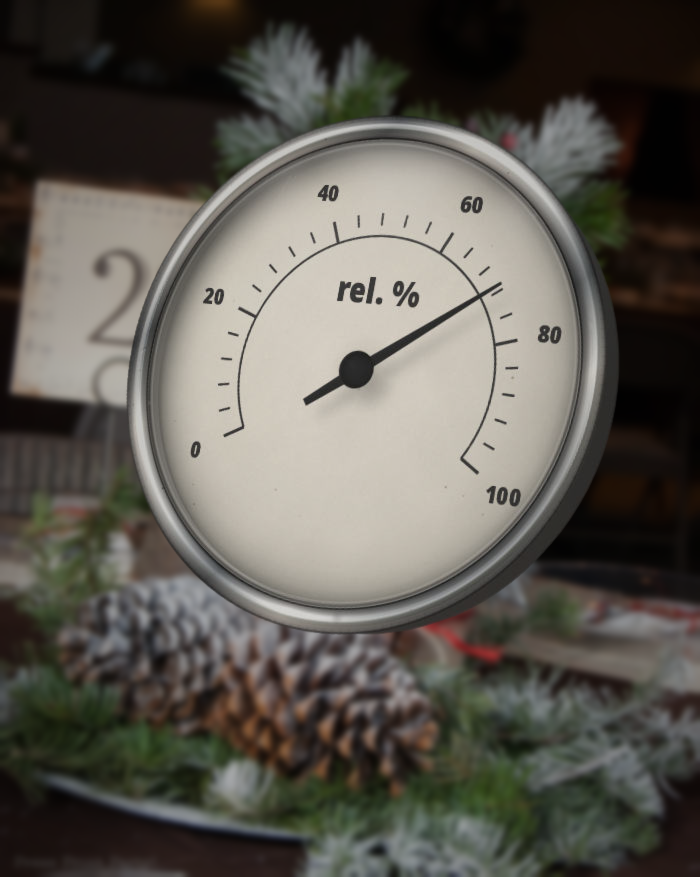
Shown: value=72 unit=%
